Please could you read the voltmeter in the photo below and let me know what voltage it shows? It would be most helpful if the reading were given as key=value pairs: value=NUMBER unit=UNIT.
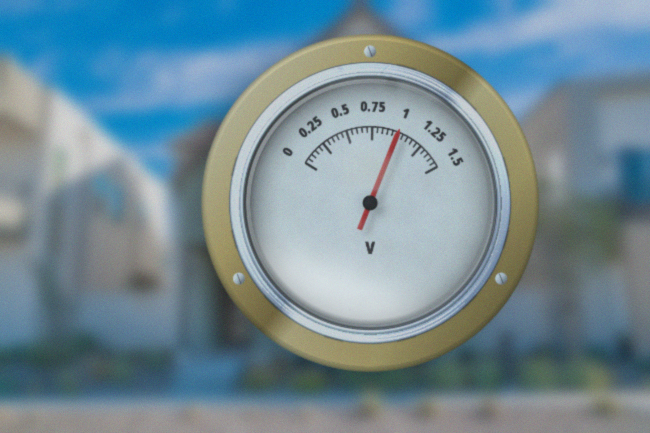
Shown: value=1 unit=V
